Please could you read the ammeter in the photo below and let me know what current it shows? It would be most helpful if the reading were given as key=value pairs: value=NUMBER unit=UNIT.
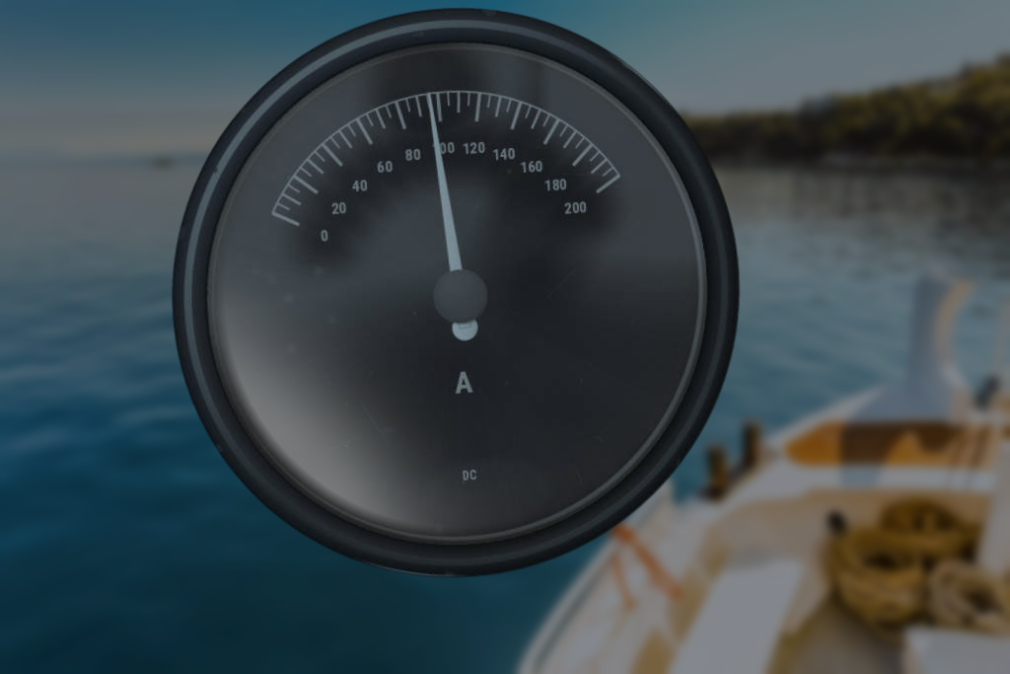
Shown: value=95 unit=A
